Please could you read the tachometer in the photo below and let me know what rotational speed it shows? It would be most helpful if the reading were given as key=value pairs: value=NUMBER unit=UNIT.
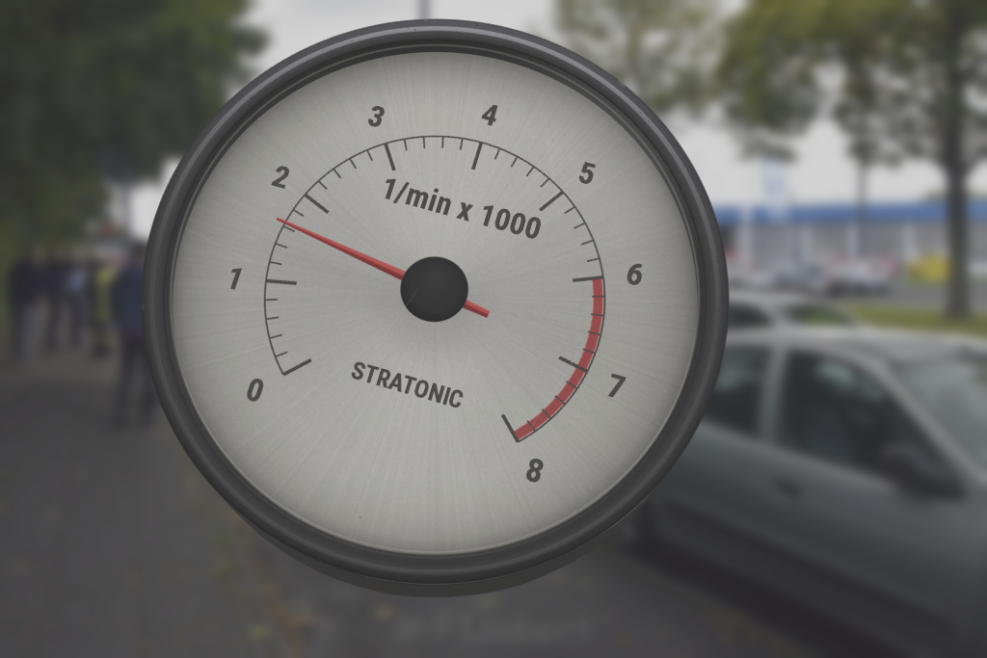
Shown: value=1600 unit=rpm
